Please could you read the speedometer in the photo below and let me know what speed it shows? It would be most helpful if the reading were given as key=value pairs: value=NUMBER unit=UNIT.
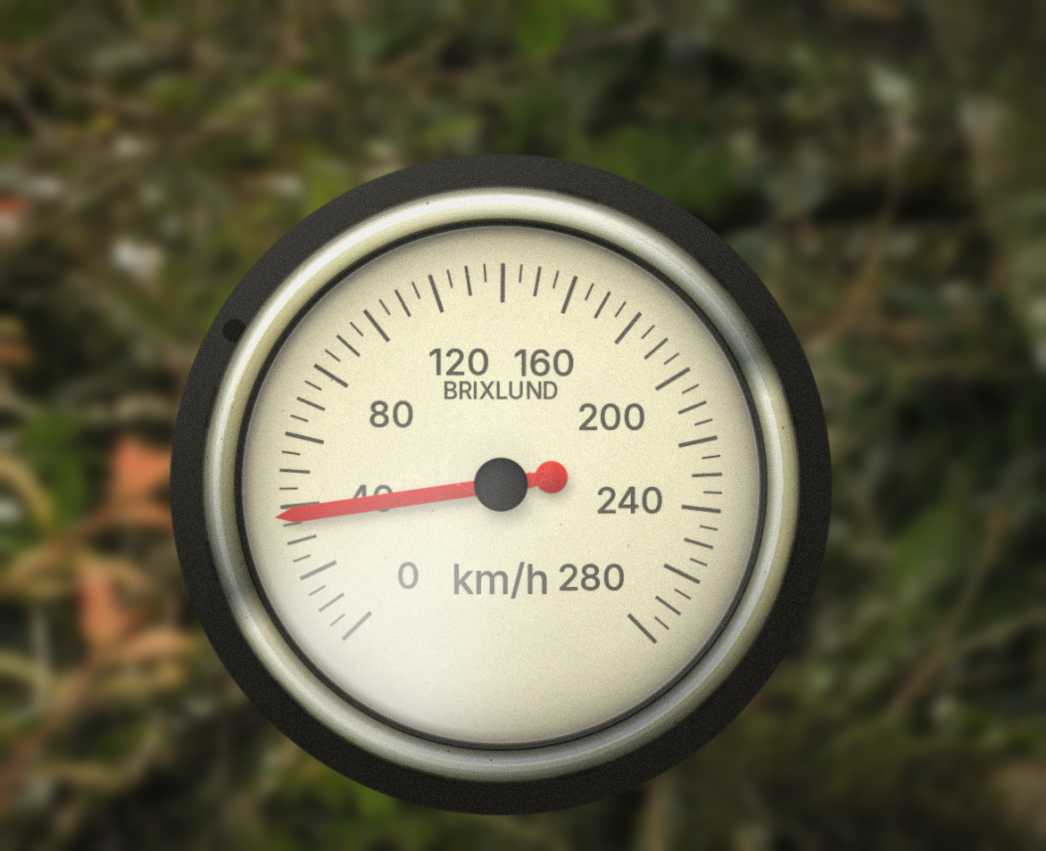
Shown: value=37.5 unit=km/h
